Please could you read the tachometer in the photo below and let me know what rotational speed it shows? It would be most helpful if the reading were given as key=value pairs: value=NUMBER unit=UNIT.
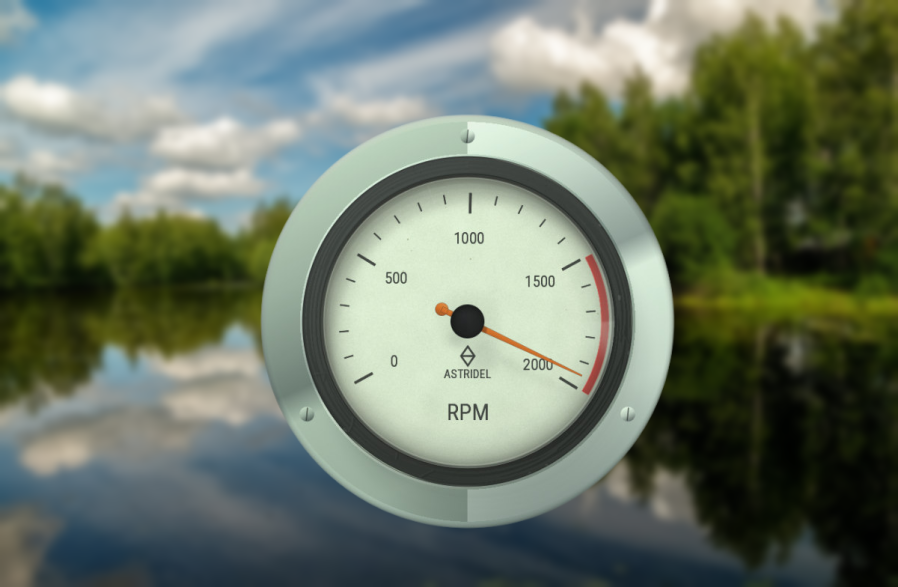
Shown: value=1950 unit=rpm
